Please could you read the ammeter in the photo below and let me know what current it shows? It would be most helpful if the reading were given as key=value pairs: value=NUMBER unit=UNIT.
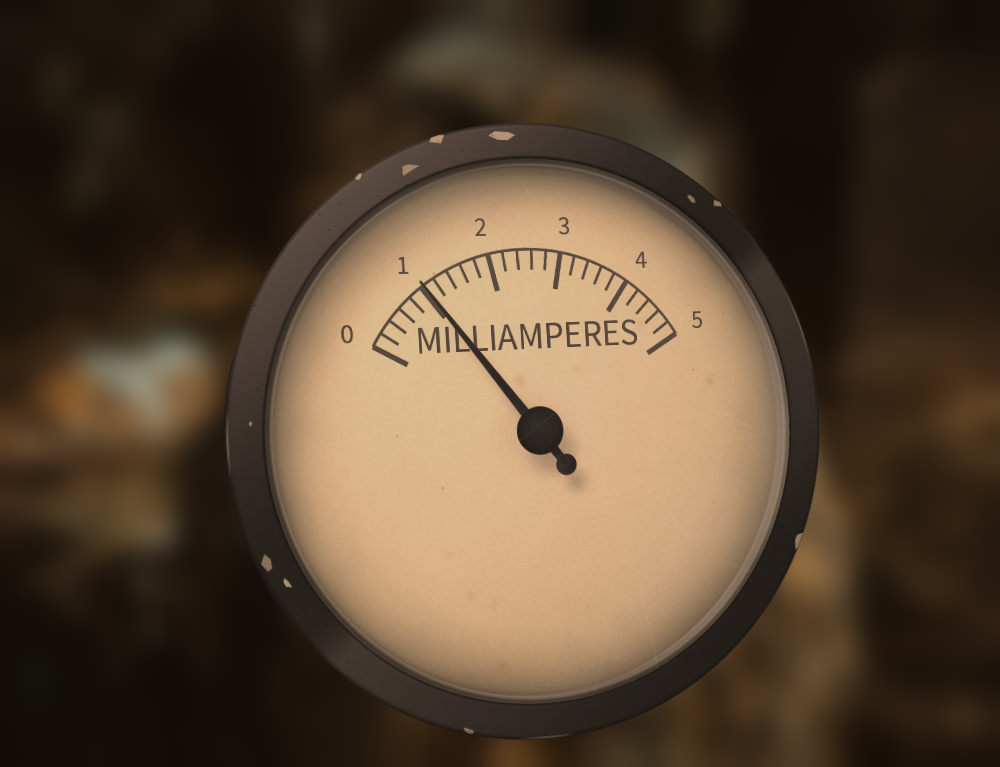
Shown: value=1 unit=mA
